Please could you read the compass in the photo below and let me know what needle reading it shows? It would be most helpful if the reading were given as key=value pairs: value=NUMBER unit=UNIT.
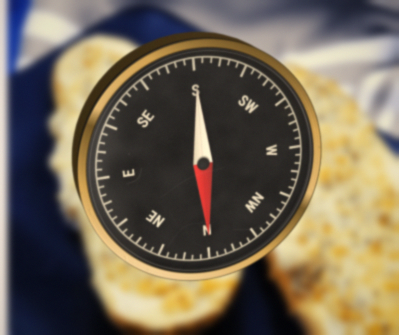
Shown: value=0 unit=°
